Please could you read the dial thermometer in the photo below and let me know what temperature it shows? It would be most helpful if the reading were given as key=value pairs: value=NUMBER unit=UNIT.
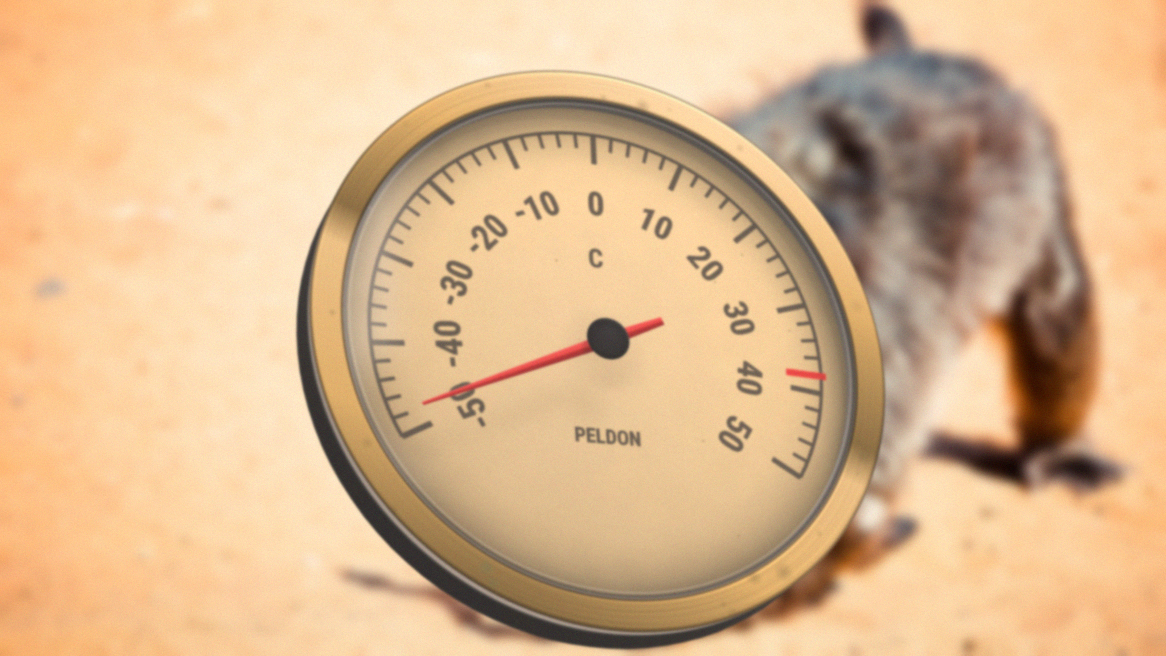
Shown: value=-48 unit=°C
